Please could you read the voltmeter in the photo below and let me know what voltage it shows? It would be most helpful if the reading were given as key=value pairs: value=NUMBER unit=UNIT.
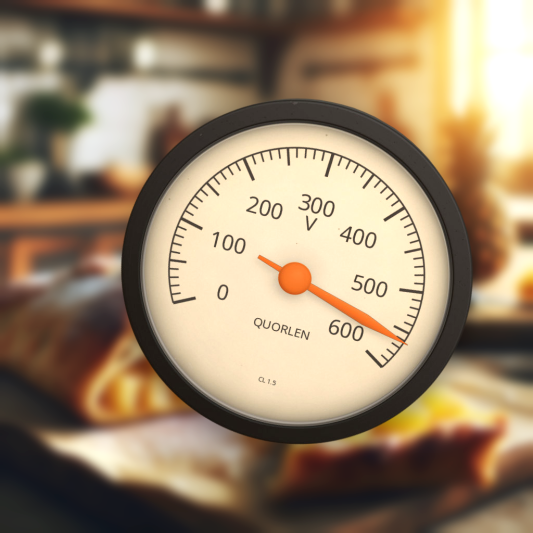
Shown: value=560 unit=V
